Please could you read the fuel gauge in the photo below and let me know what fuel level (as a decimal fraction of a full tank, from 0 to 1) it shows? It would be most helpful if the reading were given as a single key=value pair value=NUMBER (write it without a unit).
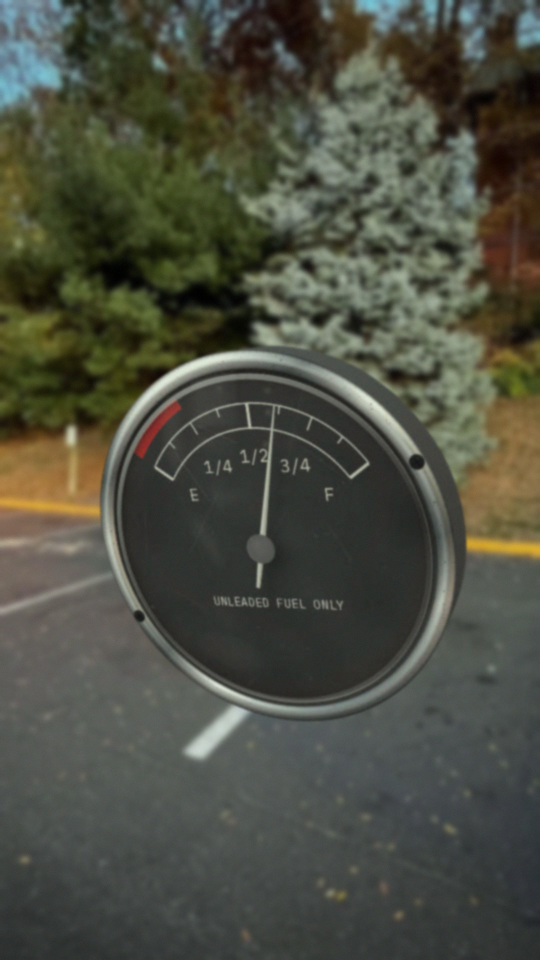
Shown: value=0.625
